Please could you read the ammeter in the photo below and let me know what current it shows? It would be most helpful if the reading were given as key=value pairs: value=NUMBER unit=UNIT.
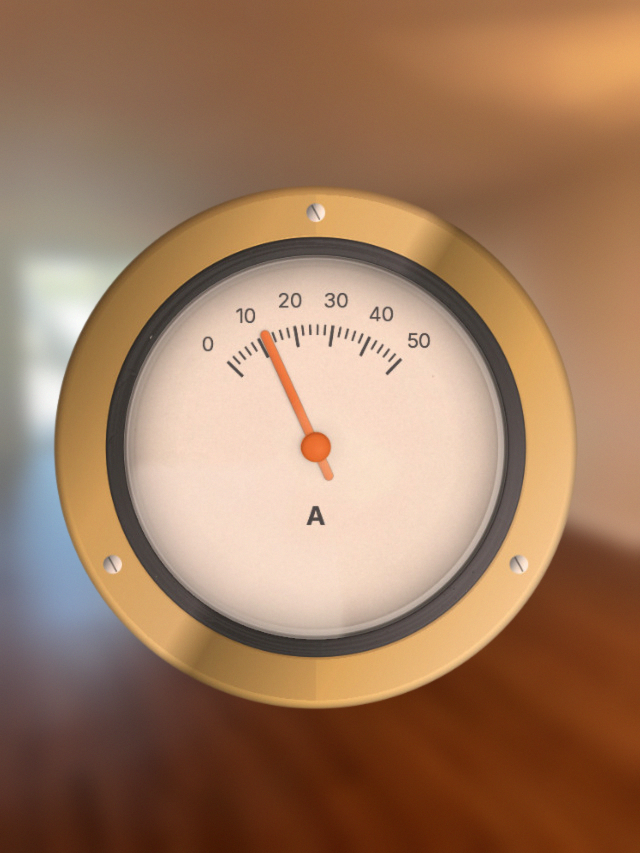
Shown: value=12 unit=A
